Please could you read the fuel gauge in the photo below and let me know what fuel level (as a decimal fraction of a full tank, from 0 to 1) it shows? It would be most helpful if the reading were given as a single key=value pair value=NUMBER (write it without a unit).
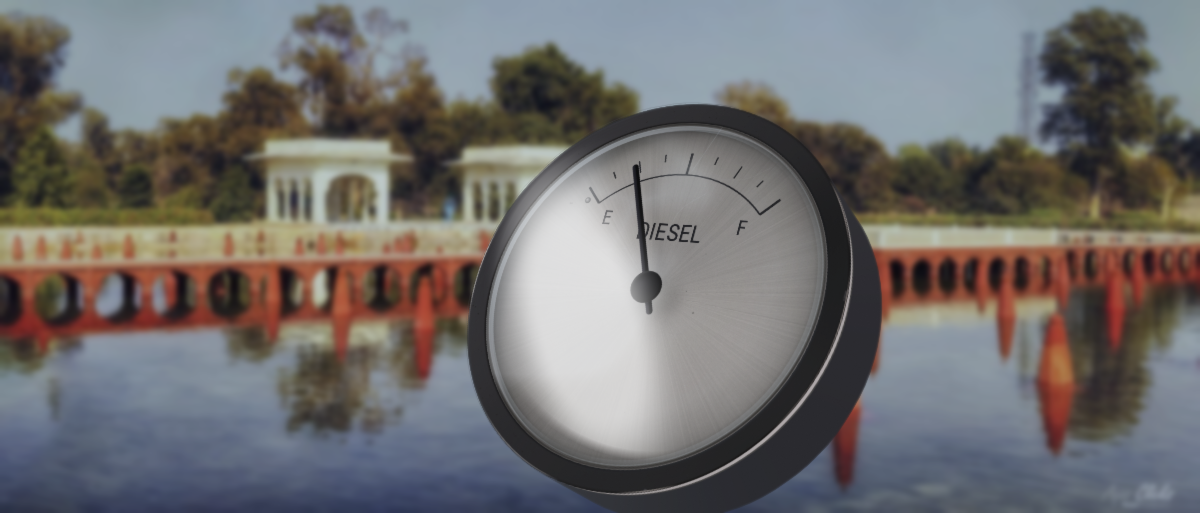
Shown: value=0.25
